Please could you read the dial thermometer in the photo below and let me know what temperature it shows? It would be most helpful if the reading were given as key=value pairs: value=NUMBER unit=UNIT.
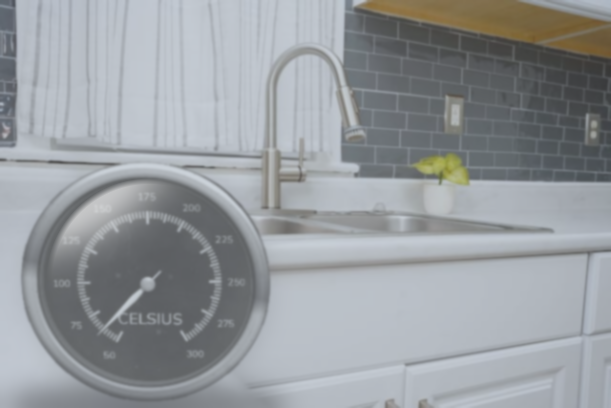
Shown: value=62.5 unit=°C
